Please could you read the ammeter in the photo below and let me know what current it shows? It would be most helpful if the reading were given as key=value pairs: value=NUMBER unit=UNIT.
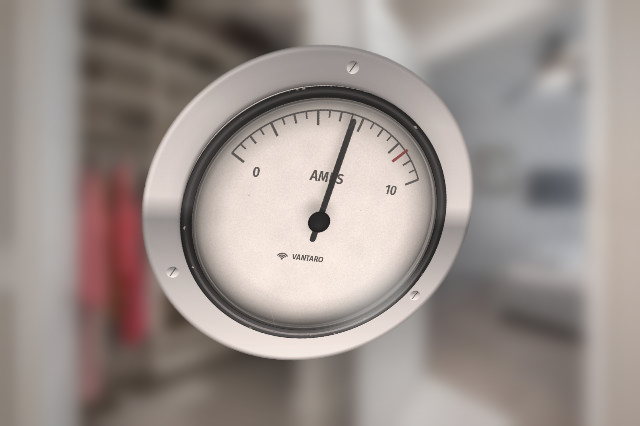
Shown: value=5.5 unit=A
